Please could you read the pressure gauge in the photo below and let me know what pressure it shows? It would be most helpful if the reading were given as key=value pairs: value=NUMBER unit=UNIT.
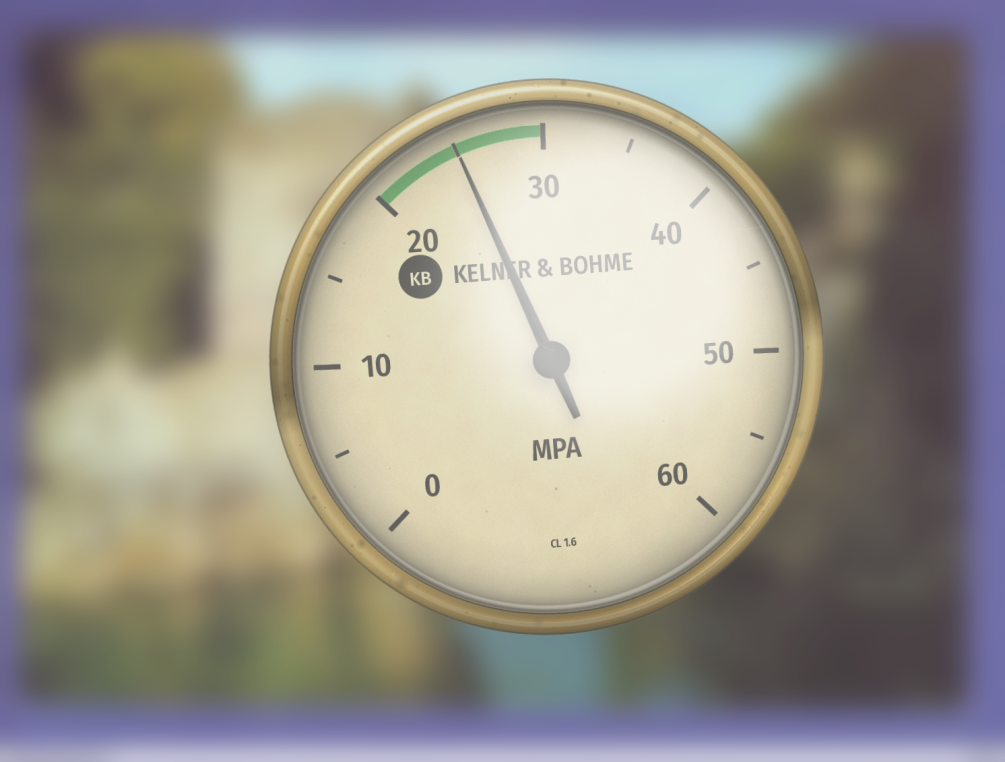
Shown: value=25 unit=MPa
